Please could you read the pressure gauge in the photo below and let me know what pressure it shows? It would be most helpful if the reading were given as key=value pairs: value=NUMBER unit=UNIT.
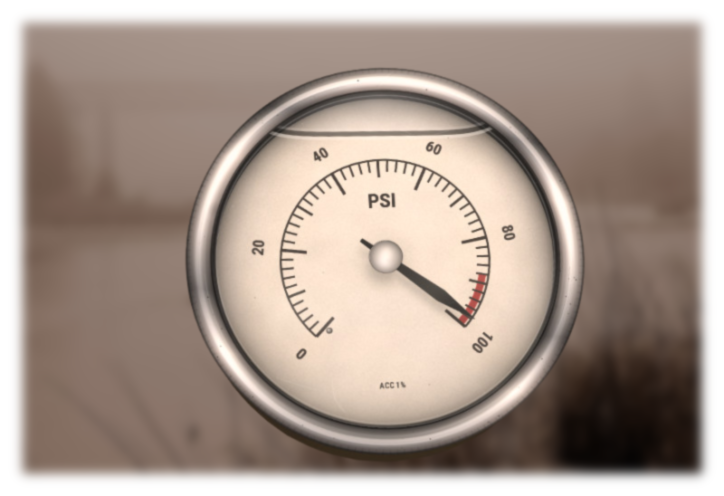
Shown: value=98 unit=psi
